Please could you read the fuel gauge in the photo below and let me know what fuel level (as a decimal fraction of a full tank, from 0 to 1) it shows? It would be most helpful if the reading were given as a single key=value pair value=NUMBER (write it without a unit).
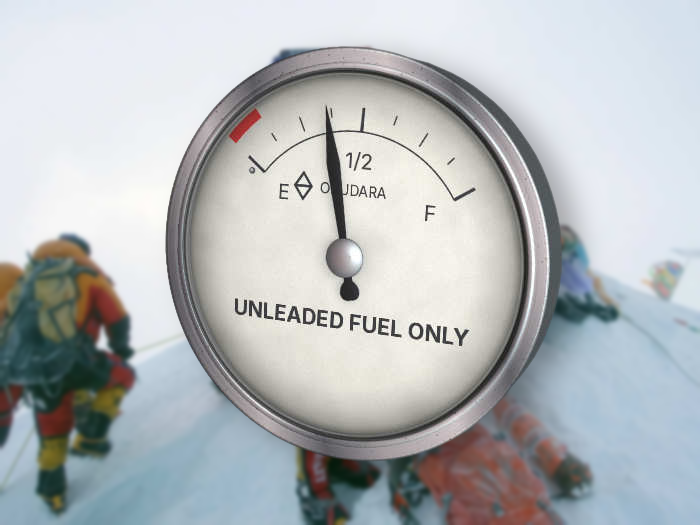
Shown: value=0.375
